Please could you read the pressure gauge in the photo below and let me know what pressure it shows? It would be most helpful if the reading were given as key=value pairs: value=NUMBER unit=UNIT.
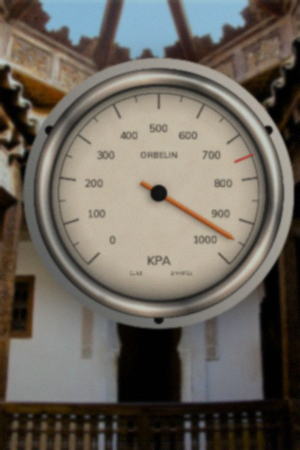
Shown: value=950 unit=kPa
